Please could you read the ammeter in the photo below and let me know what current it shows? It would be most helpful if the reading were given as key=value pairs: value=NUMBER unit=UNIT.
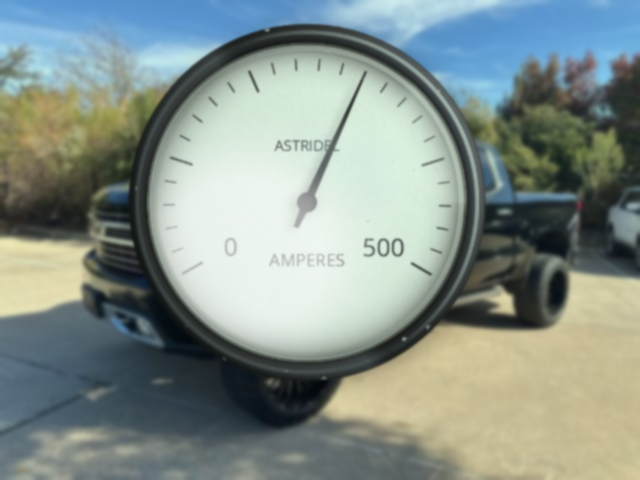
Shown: value=300 unit=A
